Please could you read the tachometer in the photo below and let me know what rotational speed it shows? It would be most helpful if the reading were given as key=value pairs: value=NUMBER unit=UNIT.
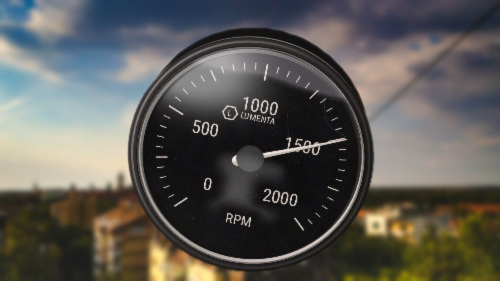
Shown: value=1500 unit=rpm
